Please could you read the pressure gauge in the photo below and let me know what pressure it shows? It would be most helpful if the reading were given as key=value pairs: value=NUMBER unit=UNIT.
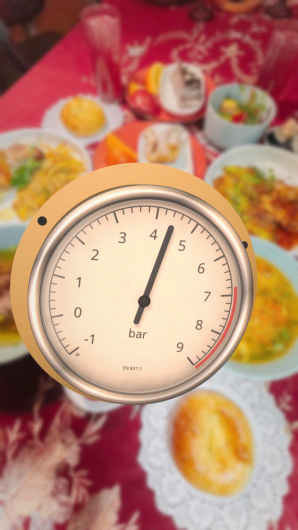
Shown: value=4.4 unit=bar
